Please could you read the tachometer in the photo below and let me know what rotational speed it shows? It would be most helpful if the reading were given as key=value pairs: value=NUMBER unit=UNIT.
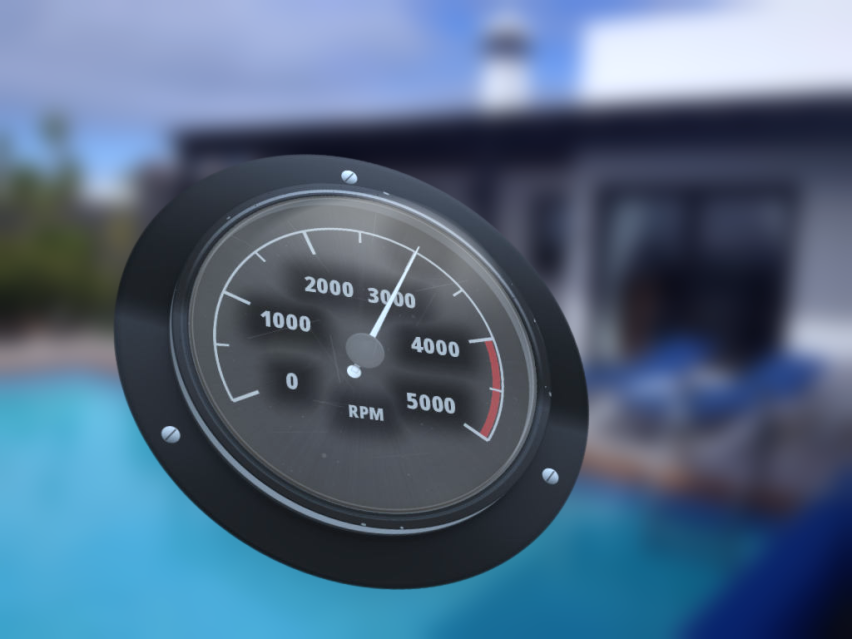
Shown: value=3000 unit=rpm
